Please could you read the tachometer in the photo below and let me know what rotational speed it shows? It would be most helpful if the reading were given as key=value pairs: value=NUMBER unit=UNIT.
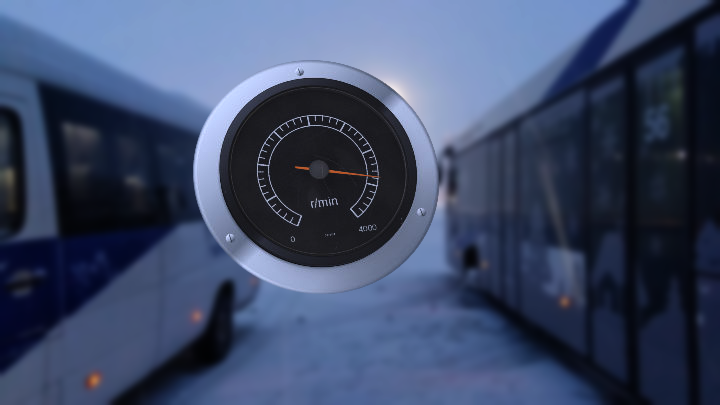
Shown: value=3400 unit=rpm
